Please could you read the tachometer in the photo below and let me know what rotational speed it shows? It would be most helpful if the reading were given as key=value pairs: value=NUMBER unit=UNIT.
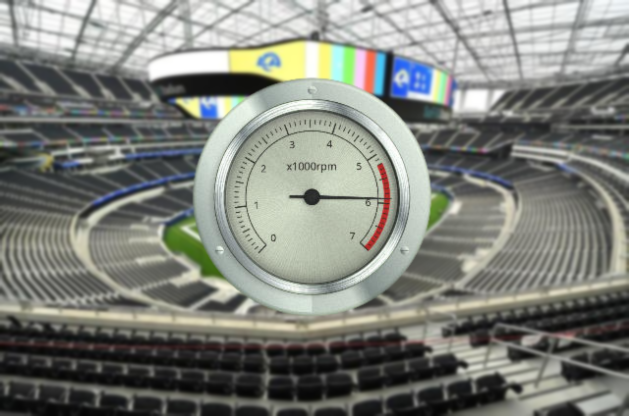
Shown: value=5900 unit=rpm
